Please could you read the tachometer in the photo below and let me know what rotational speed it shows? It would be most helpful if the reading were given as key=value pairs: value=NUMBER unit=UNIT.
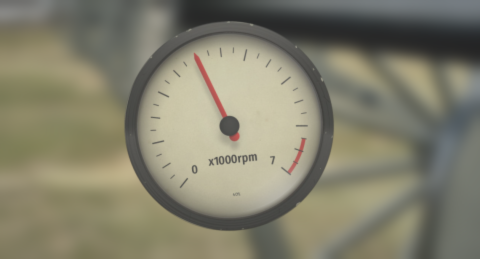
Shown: value=3000 unit=rpm
